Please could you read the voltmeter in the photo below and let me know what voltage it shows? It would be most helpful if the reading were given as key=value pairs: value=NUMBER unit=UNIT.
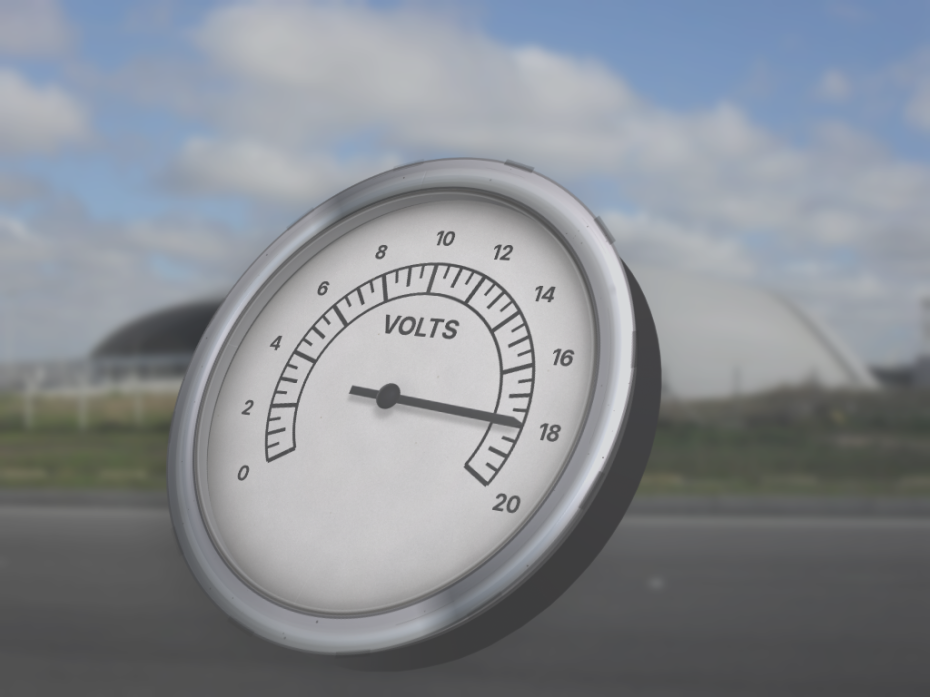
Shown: value=18 unit=V
